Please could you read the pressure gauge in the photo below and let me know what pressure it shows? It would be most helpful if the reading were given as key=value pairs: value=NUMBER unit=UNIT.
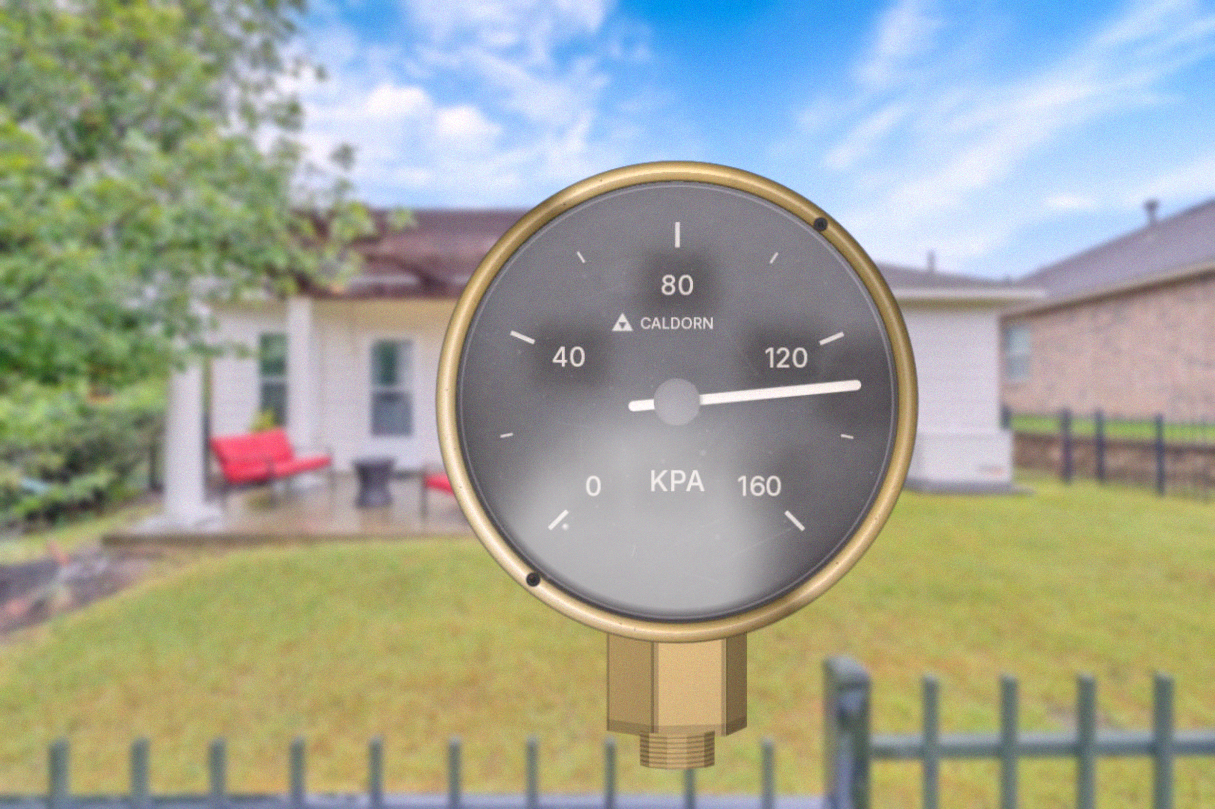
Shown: value=130 unit=kPa
